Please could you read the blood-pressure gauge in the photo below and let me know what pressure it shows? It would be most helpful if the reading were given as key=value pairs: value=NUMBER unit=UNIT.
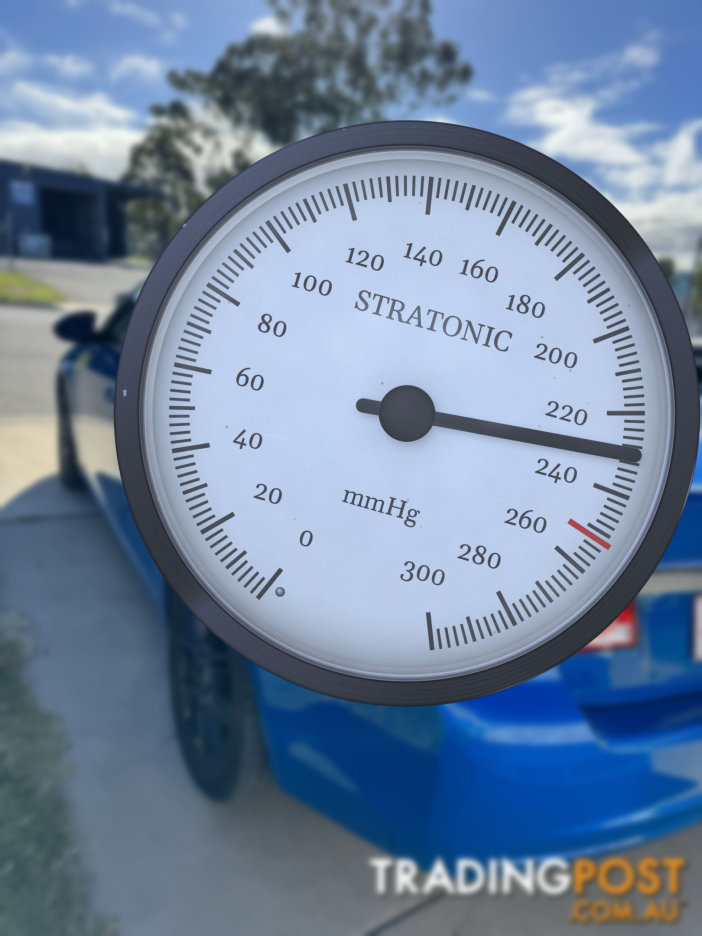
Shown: value=230 unit=mmHg
